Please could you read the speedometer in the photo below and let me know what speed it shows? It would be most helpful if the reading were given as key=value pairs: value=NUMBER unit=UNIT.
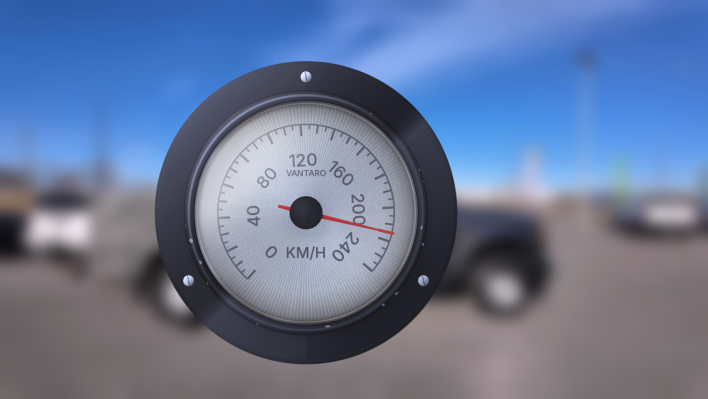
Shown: value=215 unit=km/h
